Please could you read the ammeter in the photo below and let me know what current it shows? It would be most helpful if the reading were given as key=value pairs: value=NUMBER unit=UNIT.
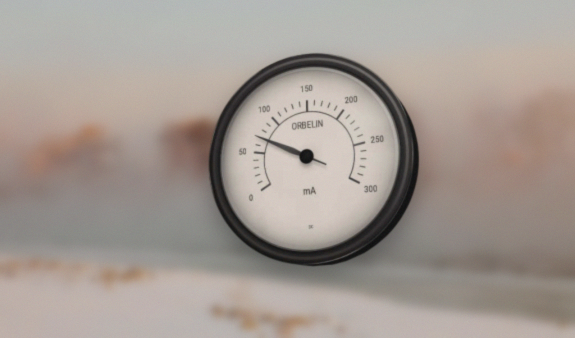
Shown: value=70 unit=mA
